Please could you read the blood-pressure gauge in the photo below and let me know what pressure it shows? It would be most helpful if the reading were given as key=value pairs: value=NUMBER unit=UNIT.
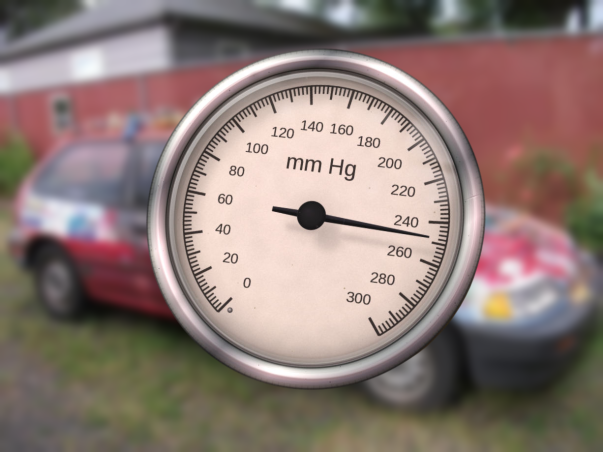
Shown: value=248 unit=mmHg
